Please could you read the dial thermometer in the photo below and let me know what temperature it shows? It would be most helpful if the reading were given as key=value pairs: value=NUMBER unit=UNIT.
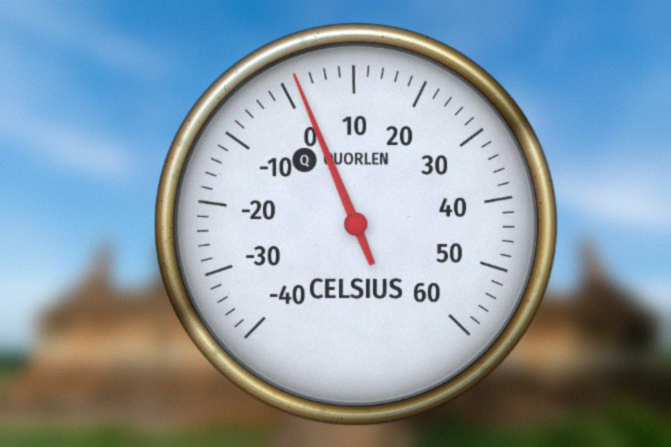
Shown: value=2 unit=°C
